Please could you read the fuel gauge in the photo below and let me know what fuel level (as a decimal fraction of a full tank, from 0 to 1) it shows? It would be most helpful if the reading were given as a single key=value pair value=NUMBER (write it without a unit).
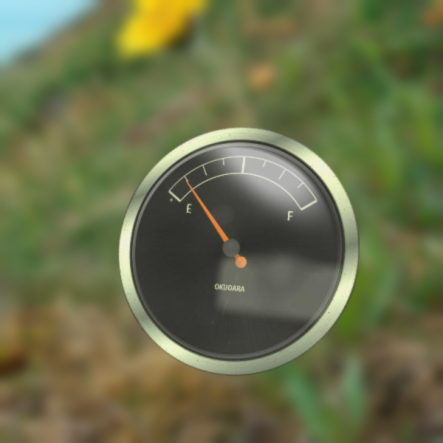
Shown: value=0.125
